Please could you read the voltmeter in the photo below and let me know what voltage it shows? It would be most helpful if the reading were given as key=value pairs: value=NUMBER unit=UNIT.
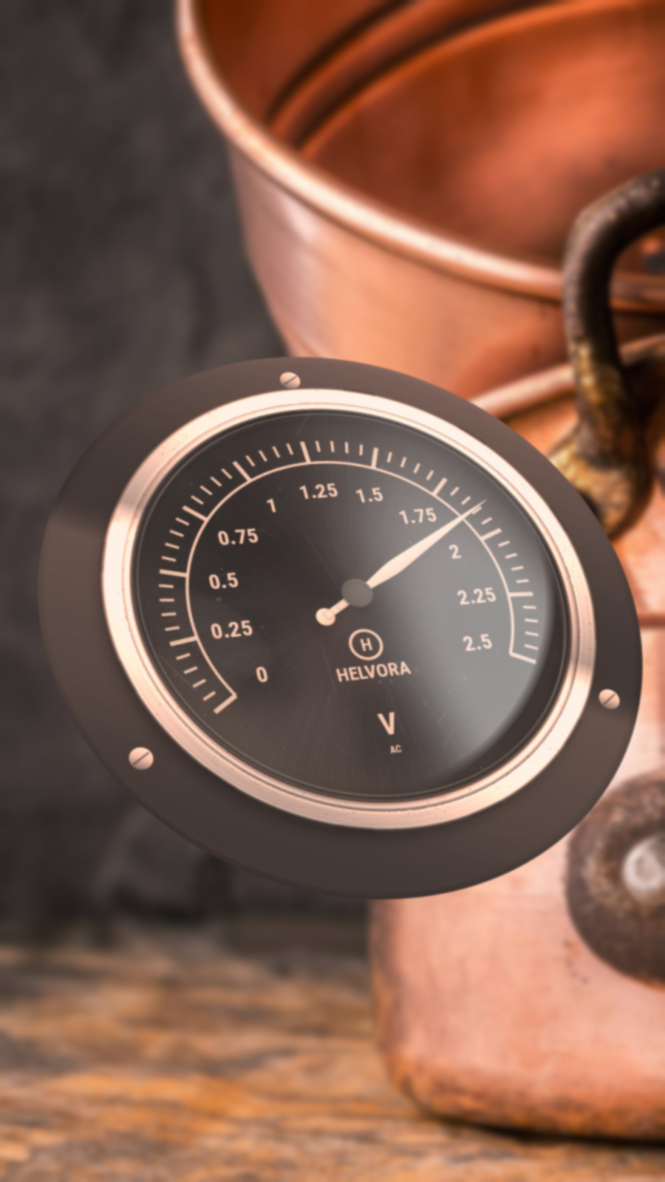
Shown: value=1.9 unit=V
